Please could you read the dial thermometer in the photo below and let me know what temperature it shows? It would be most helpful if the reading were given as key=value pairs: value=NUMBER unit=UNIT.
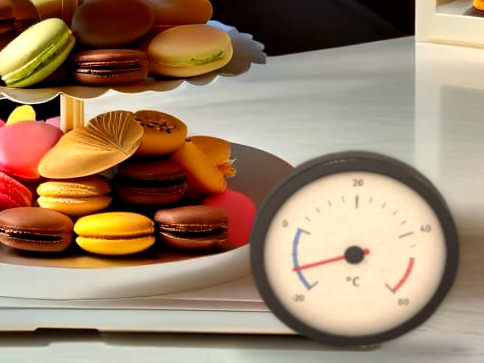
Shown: value=-12 unit=°C
